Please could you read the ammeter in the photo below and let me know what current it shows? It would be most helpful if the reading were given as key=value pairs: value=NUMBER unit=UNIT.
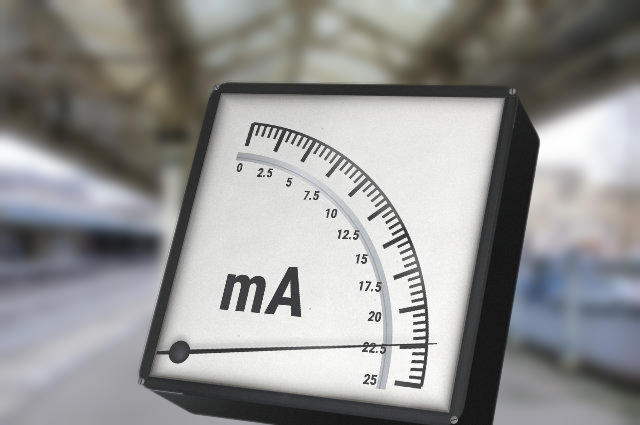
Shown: value=22.5 unit=mA
